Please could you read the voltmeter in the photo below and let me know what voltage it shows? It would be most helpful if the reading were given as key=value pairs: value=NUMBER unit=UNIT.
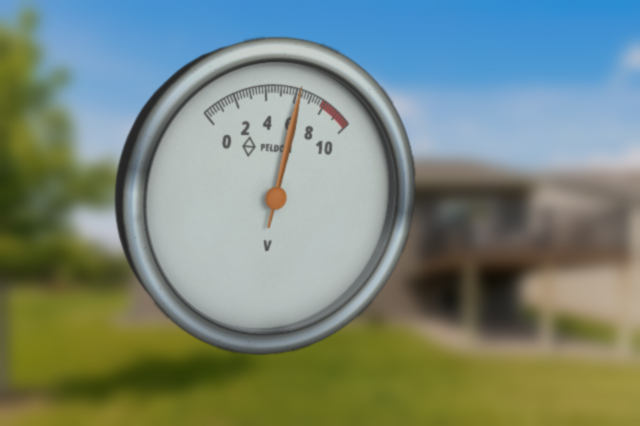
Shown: value=6 unit=V
